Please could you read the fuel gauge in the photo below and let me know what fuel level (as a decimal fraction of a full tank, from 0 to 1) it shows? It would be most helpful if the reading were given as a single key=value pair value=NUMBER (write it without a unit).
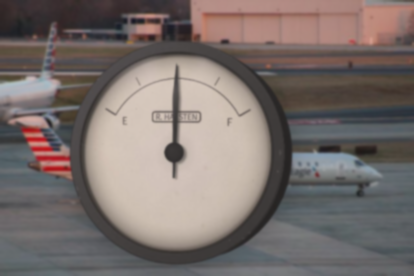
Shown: value=0.5
